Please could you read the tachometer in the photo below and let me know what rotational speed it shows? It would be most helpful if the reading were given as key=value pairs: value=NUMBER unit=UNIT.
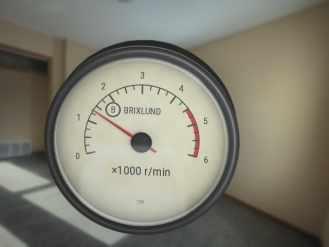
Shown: value=1375 unit=rpm
